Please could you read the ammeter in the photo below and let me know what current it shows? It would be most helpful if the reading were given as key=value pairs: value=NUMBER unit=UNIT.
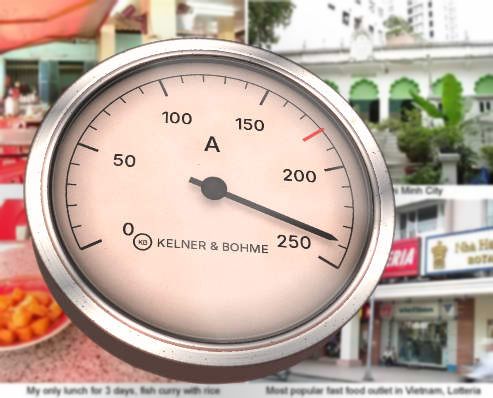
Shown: value=240 unit=A
